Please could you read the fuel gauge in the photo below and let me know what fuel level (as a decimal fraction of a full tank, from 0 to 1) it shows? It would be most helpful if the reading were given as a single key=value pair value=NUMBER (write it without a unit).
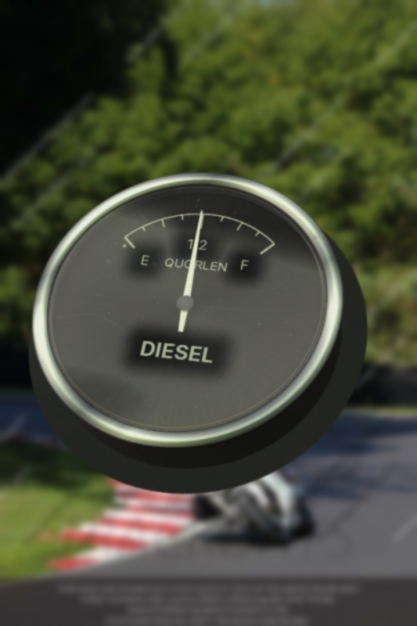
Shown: value=0.5
